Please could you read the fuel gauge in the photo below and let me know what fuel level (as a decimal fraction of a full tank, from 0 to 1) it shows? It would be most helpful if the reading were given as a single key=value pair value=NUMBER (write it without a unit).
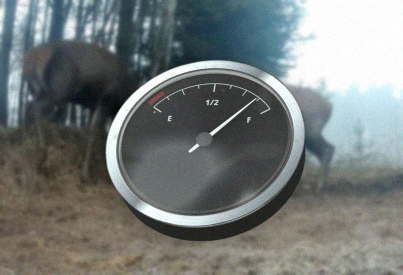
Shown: value=0.875
